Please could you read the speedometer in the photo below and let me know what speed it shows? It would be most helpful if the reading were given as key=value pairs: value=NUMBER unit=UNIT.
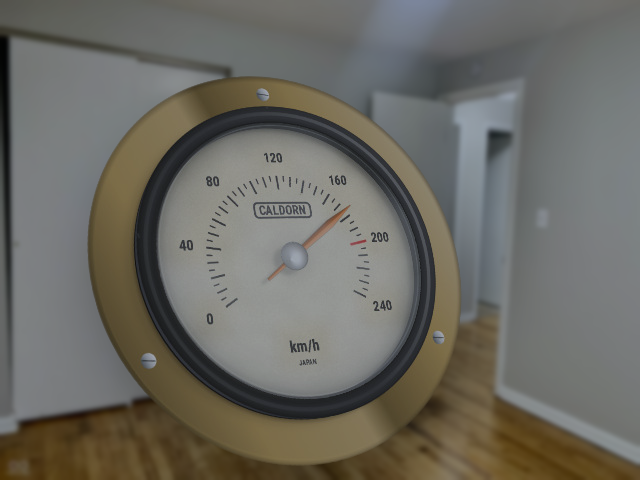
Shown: value=175 unit=km/h
